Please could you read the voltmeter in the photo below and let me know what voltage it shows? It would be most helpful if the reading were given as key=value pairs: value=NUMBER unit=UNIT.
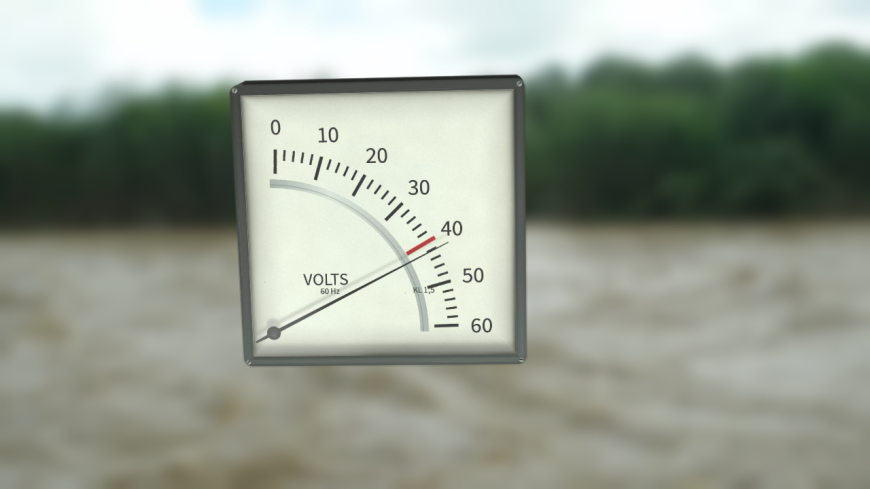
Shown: value=42 unit=V
